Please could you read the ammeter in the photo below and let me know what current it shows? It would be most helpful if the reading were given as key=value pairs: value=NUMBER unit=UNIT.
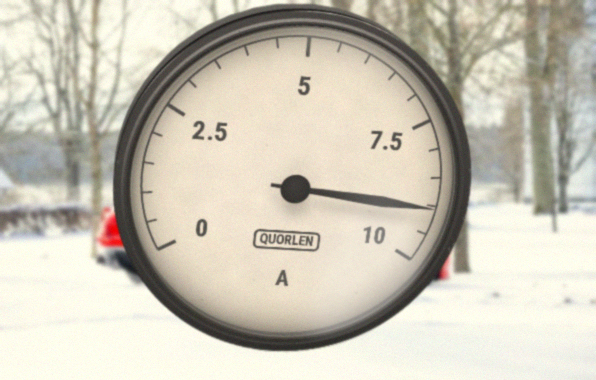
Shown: value=9 unit=A
